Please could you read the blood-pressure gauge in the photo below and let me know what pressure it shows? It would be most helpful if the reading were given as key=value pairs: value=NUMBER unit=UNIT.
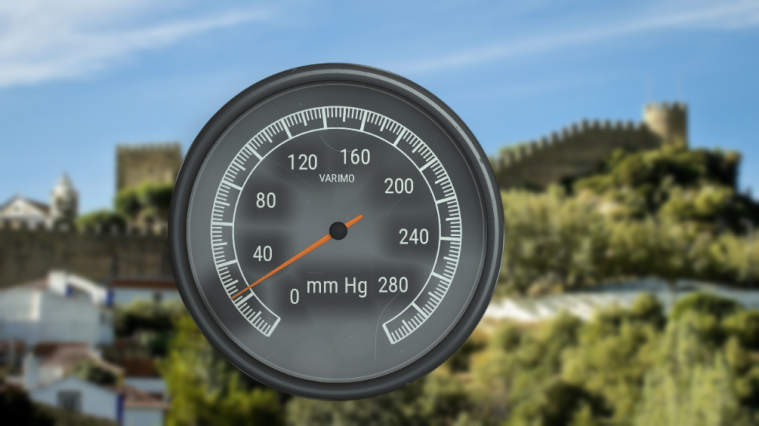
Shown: value=24 unit=mmHg
